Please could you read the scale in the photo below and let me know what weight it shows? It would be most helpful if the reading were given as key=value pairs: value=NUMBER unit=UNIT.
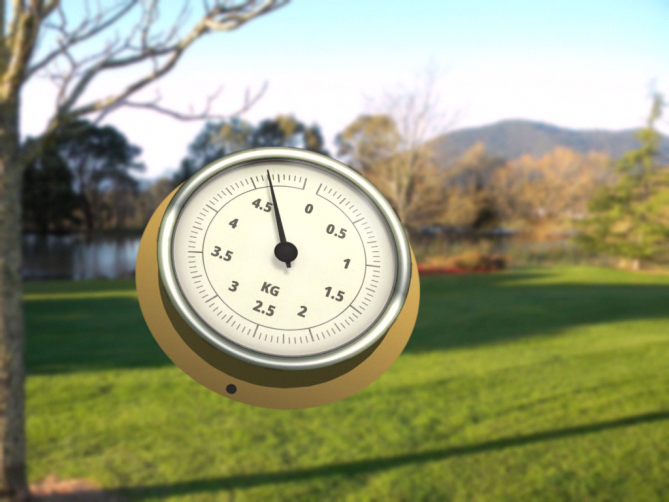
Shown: value=4.65 unit=kg
